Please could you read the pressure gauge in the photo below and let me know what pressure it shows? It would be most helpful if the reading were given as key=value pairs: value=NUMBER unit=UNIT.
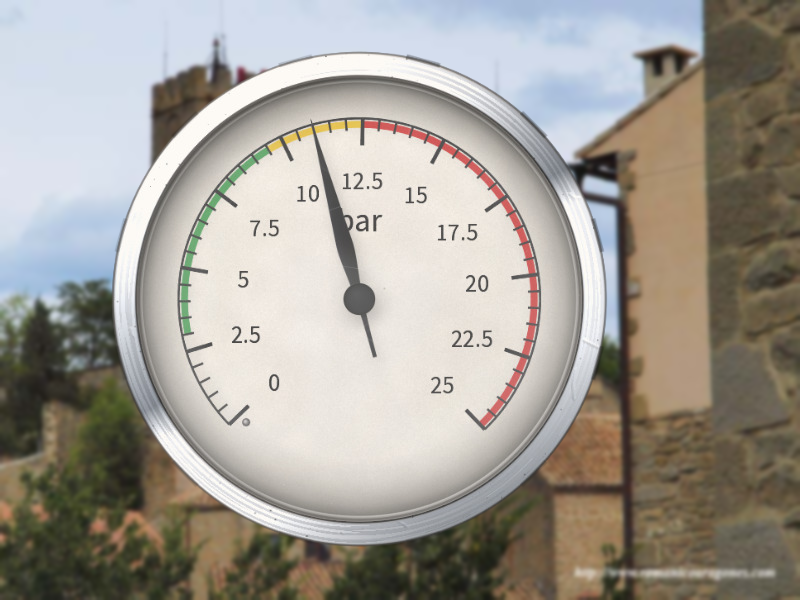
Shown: value=11 unit=bar
